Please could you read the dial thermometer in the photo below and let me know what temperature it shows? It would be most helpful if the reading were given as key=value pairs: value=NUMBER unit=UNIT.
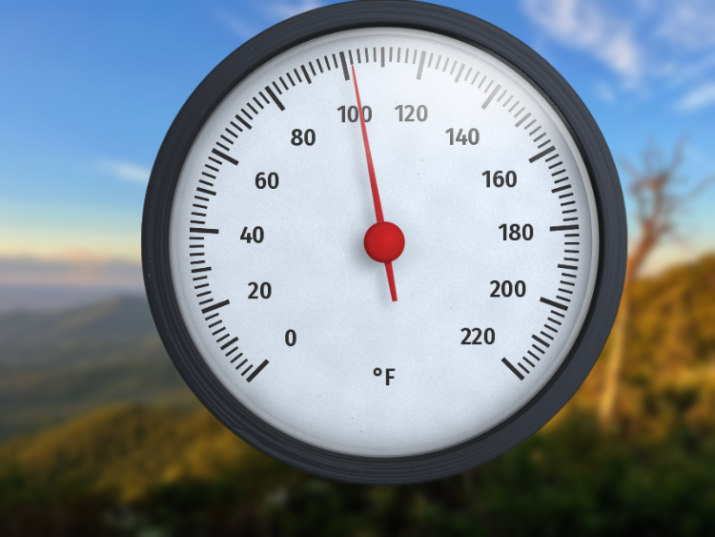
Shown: value=102 unit=°F
